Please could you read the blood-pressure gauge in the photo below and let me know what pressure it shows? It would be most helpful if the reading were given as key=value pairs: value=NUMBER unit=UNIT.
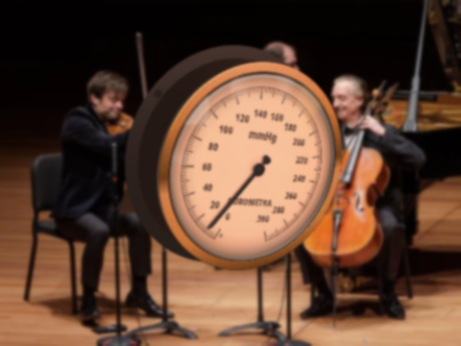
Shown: value=10 unit=mmHg
